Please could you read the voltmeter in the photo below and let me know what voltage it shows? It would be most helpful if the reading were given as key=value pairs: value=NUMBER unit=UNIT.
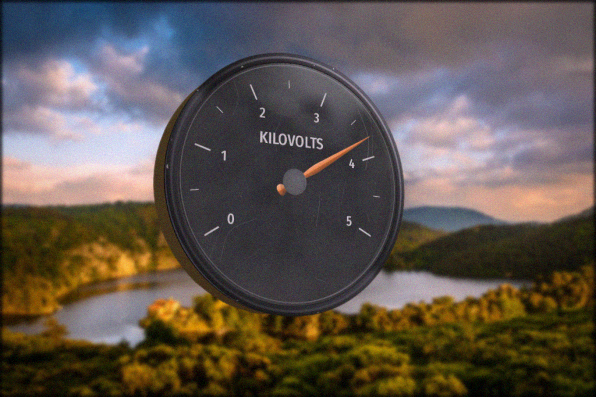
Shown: value=3.75 unit=kV
